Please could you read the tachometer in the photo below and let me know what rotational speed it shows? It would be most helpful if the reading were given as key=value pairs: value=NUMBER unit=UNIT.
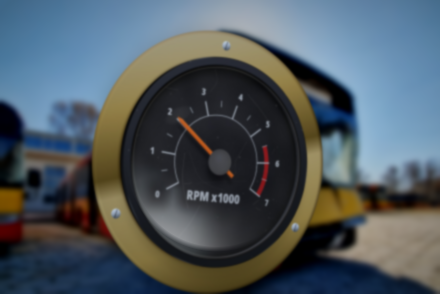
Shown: value=2000 unit=rpm
